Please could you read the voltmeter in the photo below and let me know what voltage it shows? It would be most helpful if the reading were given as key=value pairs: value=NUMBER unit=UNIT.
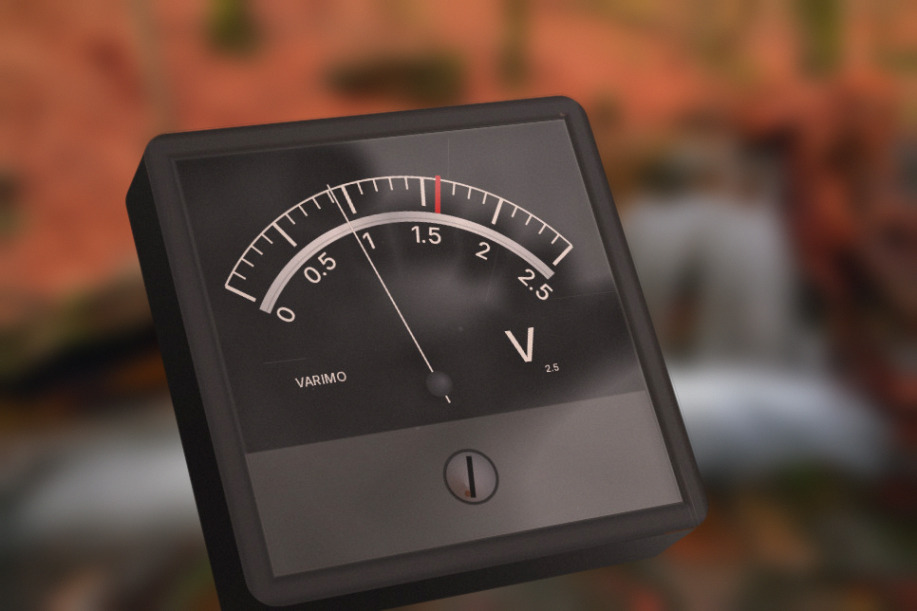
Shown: value=0.9 unit=V
